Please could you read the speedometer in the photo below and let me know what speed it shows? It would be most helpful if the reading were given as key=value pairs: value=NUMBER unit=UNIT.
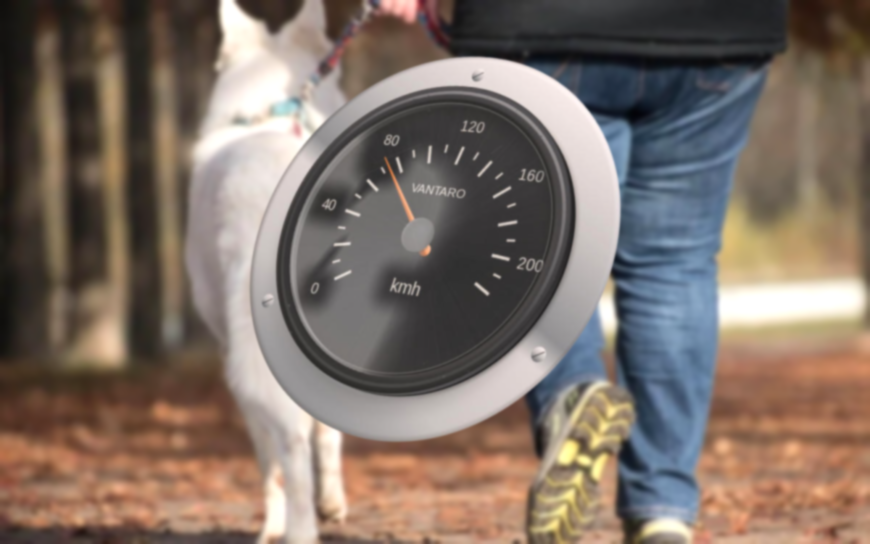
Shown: value=75 unit=km/h
